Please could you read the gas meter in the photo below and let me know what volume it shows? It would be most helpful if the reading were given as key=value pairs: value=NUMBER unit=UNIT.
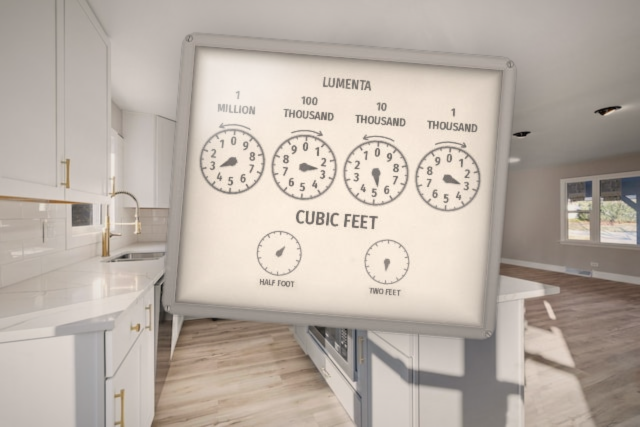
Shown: value=325300 unit=ft³
